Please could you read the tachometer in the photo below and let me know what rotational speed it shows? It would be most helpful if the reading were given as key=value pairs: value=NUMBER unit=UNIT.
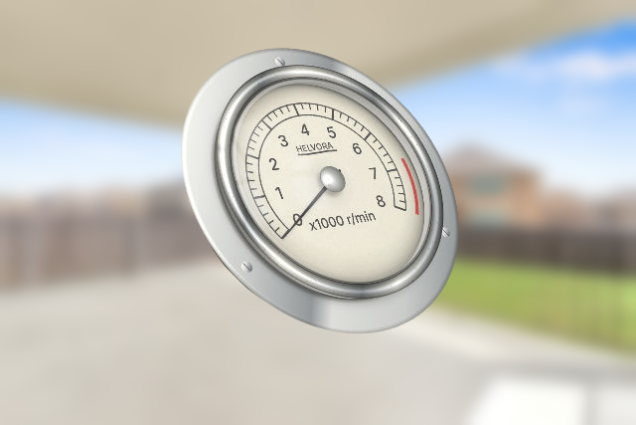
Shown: value=0 unit=rpm
